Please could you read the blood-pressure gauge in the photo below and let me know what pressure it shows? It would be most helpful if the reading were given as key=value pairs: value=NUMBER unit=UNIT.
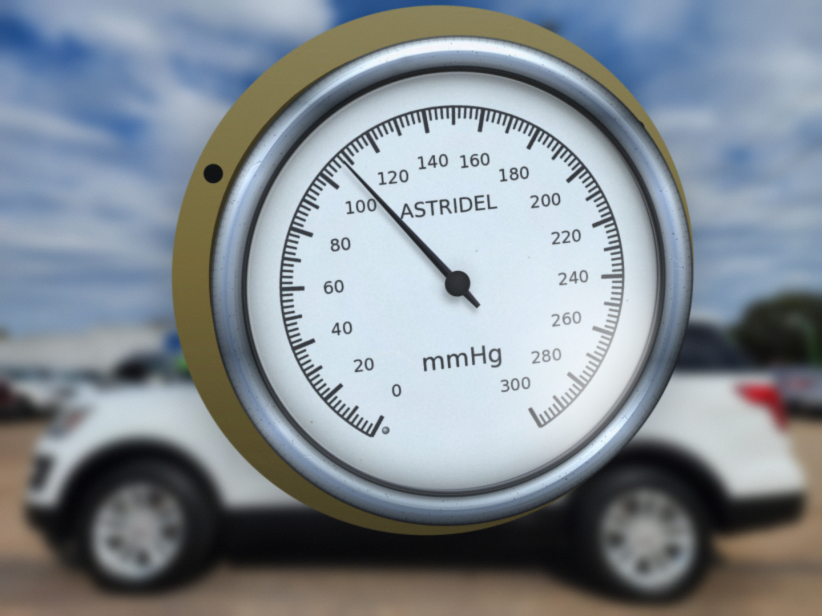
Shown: value=108 unit=mmHg
